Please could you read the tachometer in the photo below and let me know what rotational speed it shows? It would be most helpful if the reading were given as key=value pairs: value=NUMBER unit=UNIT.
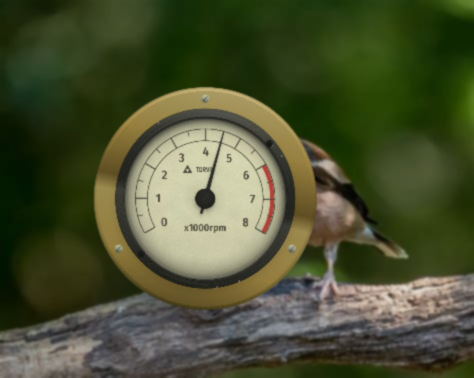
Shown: value=4500 unit=rpm
